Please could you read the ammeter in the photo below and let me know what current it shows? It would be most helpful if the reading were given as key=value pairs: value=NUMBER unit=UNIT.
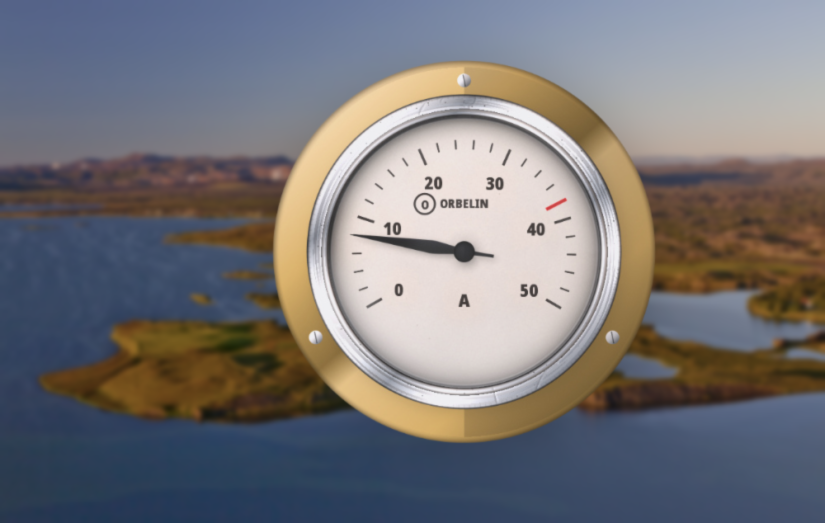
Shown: value=8 unit=A
